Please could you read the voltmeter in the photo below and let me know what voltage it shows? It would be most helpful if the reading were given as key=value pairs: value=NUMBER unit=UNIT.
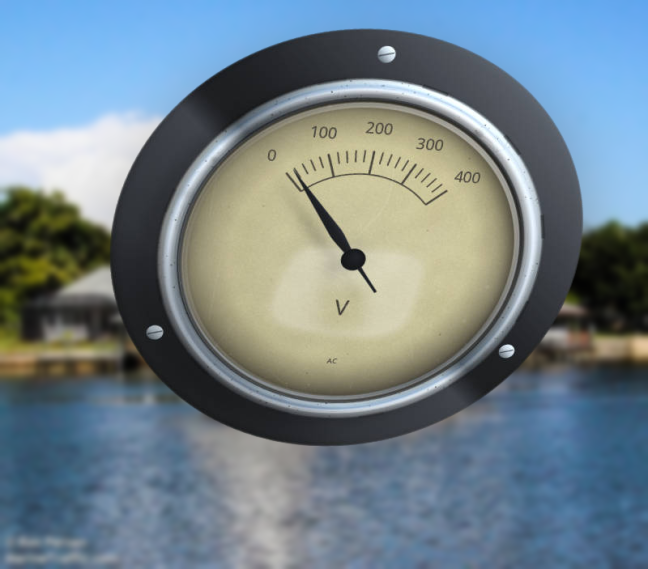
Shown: value=20 unit=V
